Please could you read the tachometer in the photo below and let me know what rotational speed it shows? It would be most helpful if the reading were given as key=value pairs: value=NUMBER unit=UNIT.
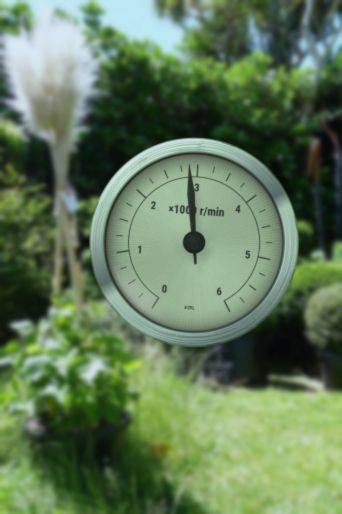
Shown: value=2875 unit=rpm
